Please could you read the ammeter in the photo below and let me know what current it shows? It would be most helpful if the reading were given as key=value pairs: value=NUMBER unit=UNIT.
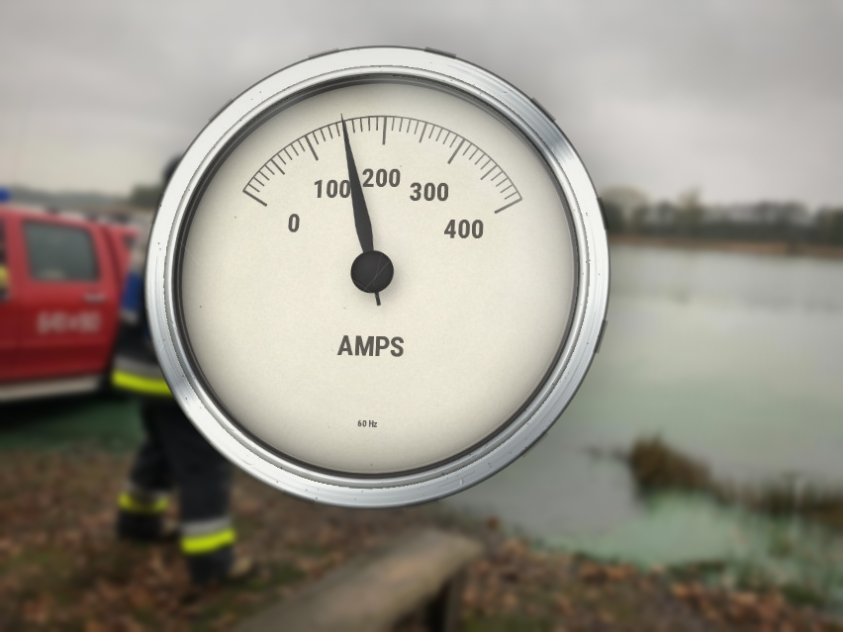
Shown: value=150 unit=A
